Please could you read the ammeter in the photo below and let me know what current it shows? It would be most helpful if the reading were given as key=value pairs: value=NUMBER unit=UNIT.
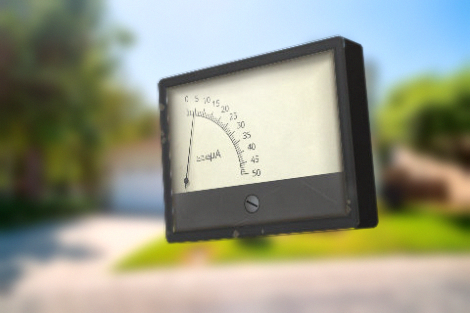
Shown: value=5 unit=µA
